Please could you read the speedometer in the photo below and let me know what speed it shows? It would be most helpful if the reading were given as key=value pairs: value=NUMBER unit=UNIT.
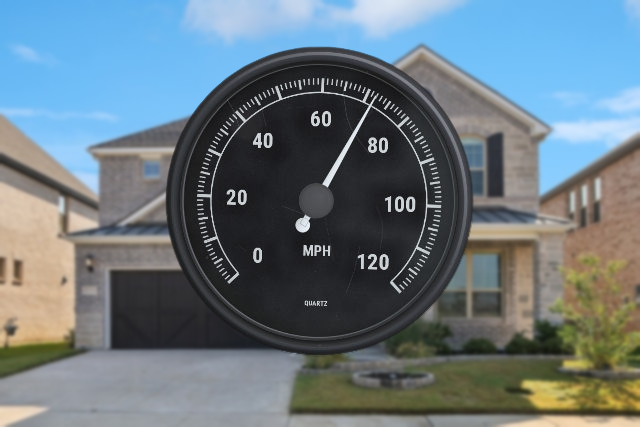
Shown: value=72 unit=mph
